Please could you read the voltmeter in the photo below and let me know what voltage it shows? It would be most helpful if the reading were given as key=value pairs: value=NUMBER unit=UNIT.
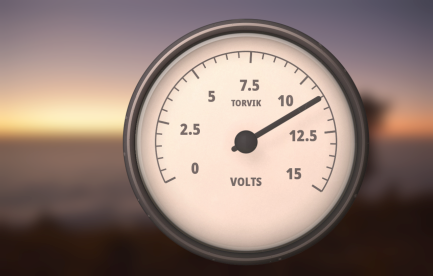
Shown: value=11 unit=V
